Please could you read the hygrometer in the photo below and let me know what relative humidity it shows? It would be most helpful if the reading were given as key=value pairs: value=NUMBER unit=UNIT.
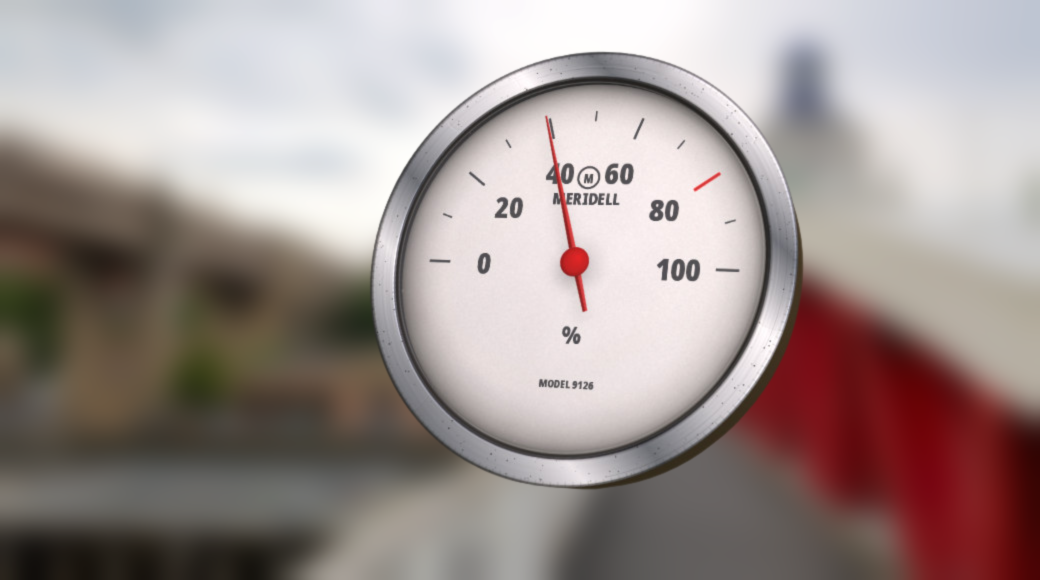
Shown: value=40 unit=%
